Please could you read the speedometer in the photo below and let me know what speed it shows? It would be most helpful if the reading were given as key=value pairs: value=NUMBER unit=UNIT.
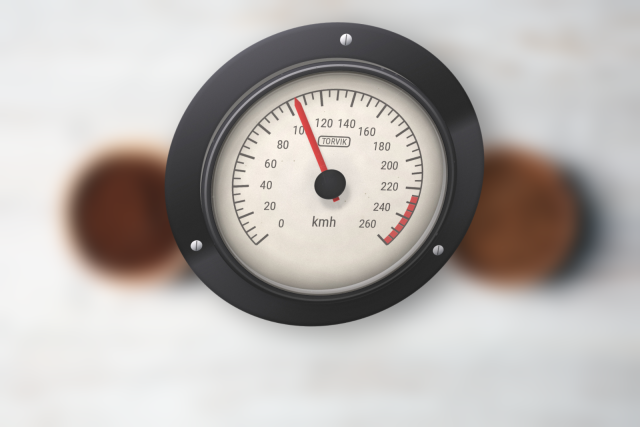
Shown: value=105 unit=km/h
